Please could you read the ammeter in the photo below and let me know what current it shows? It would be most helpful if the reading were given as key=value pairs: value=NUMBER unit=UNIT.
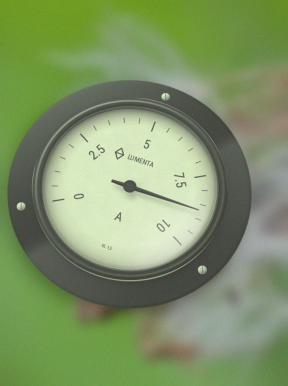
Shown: value=8.75 unit=A
